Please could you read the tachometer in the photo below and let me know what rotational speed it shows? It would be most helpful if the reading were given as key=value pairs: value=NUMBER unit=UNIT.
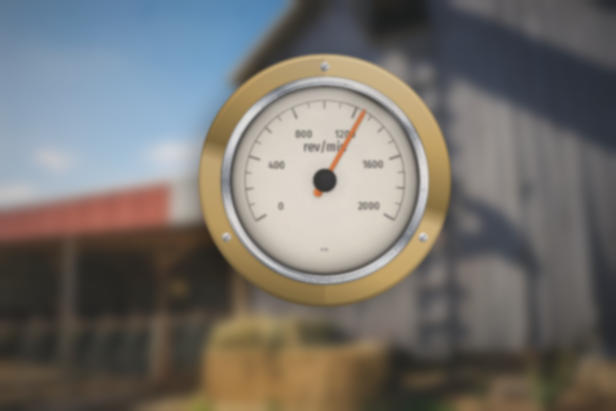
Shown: value=1250 unit=rpm
